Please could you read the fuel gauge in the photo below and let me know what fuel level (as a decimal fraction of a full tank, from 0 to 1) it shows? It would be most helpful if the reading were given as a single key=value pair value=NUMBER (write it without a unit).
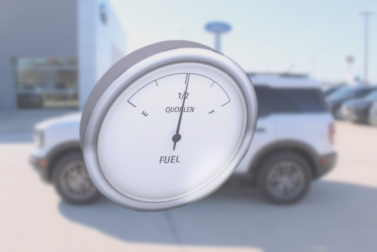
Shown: value=0.5
